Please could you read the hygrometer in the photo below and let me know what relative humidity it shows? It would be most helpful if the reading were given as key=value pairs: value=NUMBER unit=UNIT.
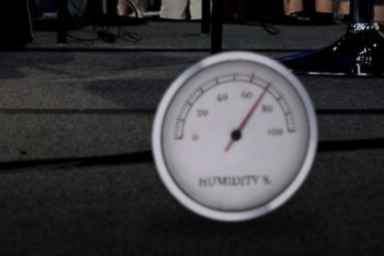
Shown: value=70 unit=%
